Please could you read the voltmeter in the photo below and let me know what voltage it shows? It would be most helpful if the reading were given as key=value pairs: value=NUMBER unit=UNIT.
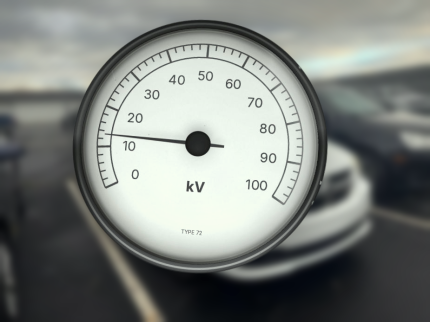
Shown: value=13 unit=kV
